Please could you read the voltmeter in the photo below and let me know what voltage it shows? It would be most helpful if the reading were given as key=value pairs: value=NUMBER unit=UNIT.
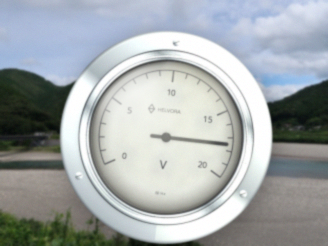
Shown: value=17.5 unit=V
